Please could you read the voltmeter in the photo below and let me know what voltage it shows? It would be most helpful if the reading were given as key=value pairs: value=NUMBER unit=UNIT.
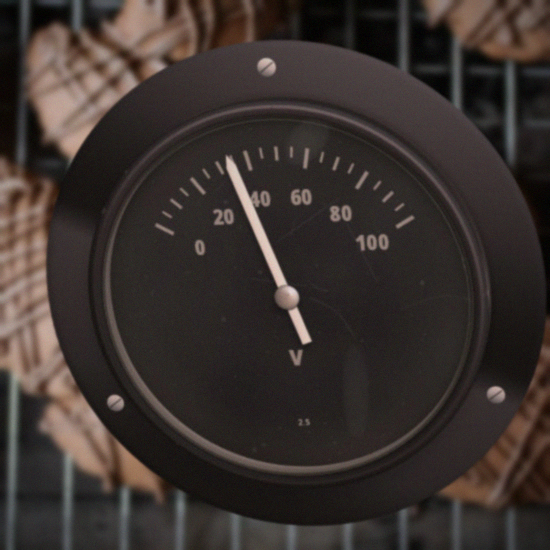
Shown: value=35 unit=V
